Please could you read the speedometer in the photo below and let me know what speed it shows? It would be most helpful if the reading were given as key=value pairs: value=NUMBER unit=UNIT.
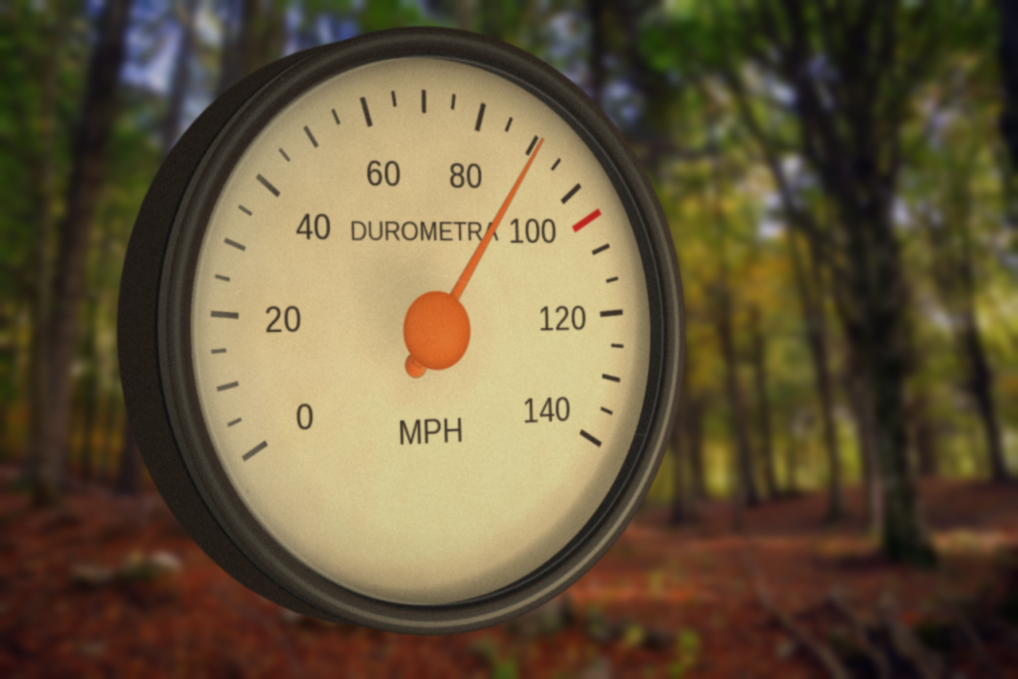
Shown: value=90 unit=mph
